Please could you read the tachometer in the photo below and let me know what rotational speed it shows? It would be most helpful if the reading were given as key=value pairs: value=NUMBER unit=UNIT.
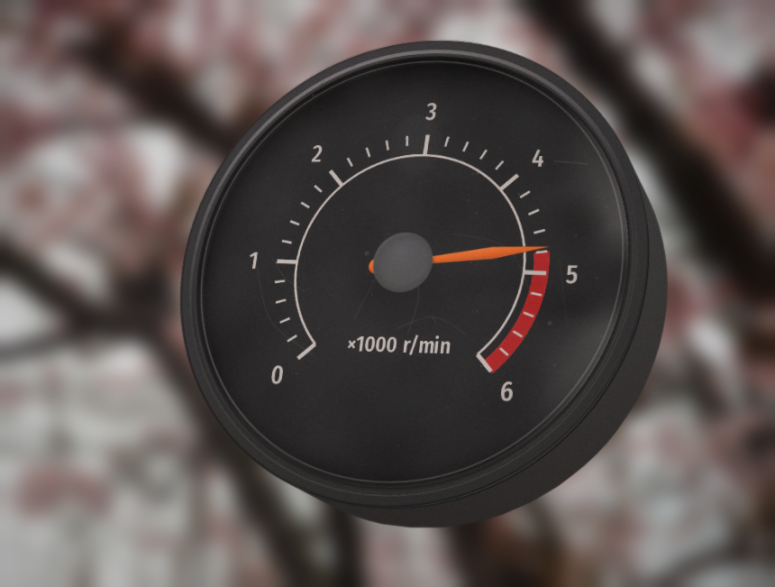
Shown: value=4800 unit=rpm
